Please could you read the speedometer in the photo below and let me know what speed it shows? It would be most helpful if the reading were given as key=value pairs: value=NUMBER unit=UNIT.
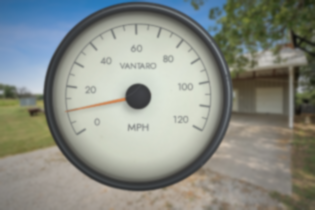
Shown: value=10 unit=mph
